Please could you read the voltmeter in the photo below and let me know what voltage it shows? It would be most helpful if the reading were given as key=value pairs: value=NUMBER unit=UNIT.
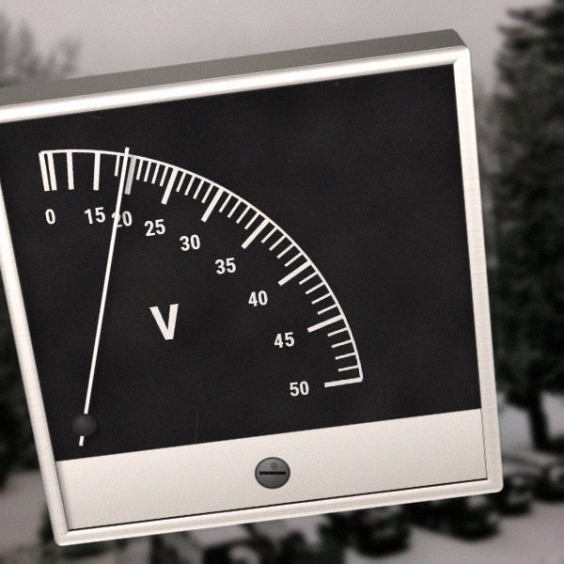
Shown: value=19 unit=V
